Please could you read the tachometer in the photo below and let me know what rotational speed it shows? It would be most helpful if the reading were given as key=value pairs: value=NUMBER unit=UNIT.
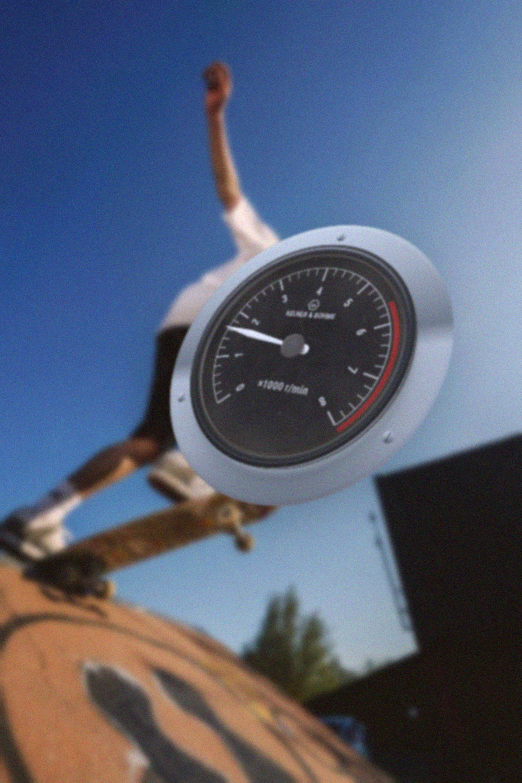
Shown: value=1600 unit=rpm
